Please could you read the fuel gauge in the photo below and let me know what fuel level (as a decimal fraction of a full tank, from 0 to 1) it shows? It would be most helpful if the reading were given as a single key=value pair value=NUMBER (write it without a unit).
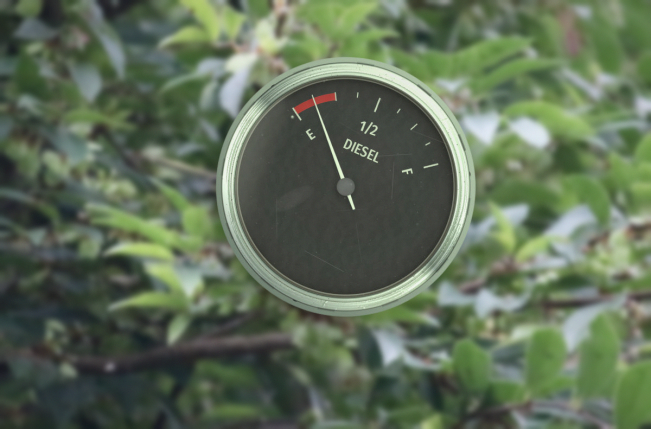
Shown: value=0.125
